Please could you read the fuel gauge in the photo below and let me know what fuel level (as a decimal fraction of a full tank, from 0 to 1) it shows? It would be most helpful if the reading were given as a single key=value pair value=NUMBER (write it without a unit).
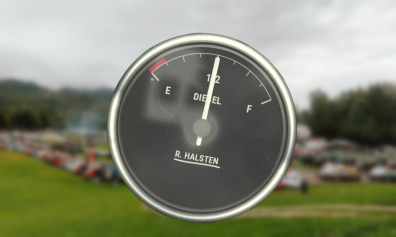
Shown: value=0.5
